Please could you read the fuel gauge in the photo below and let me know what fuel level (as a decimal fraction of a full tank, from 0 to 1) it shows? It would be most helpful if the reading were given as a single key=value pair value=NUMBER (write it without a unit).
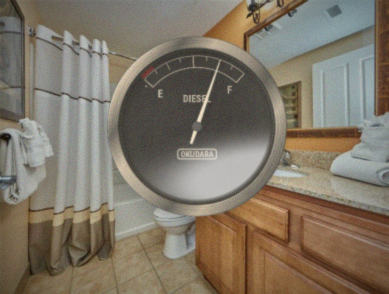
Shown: value=0.75
